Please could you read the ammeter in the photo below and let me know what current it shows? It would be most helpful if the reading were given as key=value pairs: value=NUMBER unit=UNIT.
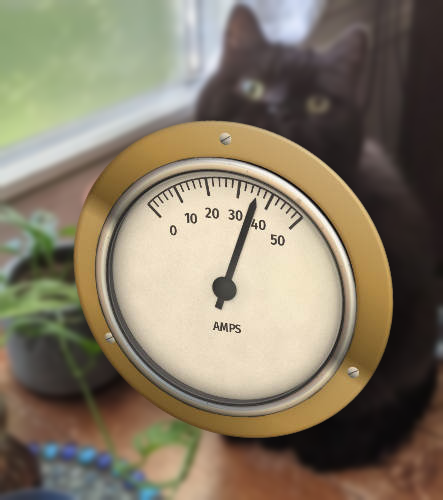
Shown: value=36 unit=A
